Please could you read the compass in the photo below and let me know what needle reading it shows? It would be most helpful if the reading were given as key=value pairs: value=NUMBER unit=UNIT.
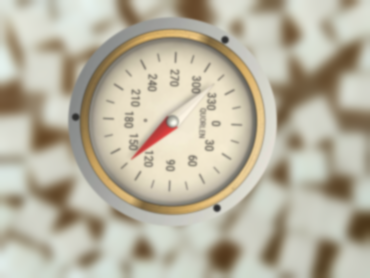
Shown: value=135 unit=°
